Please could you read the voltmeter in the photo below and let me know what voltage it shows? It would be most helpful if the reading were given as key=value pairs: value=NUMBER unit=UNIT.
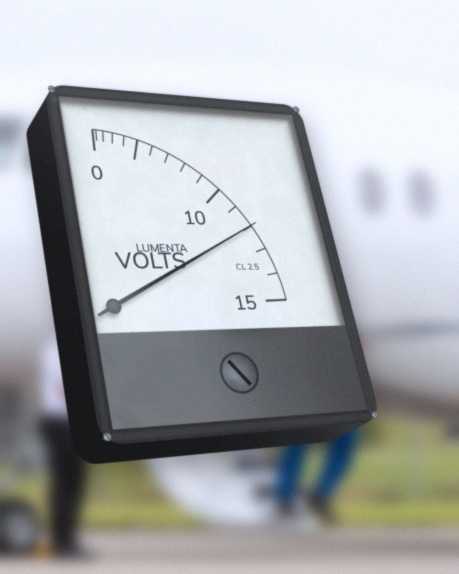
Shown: value=12 unit=V
